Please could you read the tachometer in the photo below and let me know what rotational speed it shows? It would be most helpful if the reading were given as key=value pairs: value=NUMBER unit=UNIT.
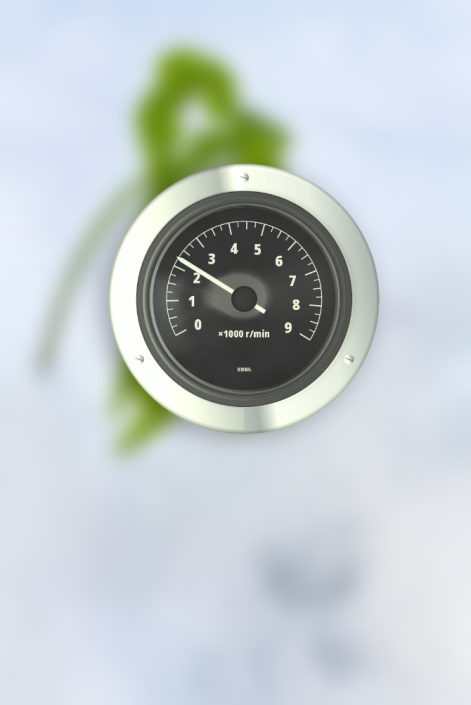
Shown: value=2250 unit=rpm
